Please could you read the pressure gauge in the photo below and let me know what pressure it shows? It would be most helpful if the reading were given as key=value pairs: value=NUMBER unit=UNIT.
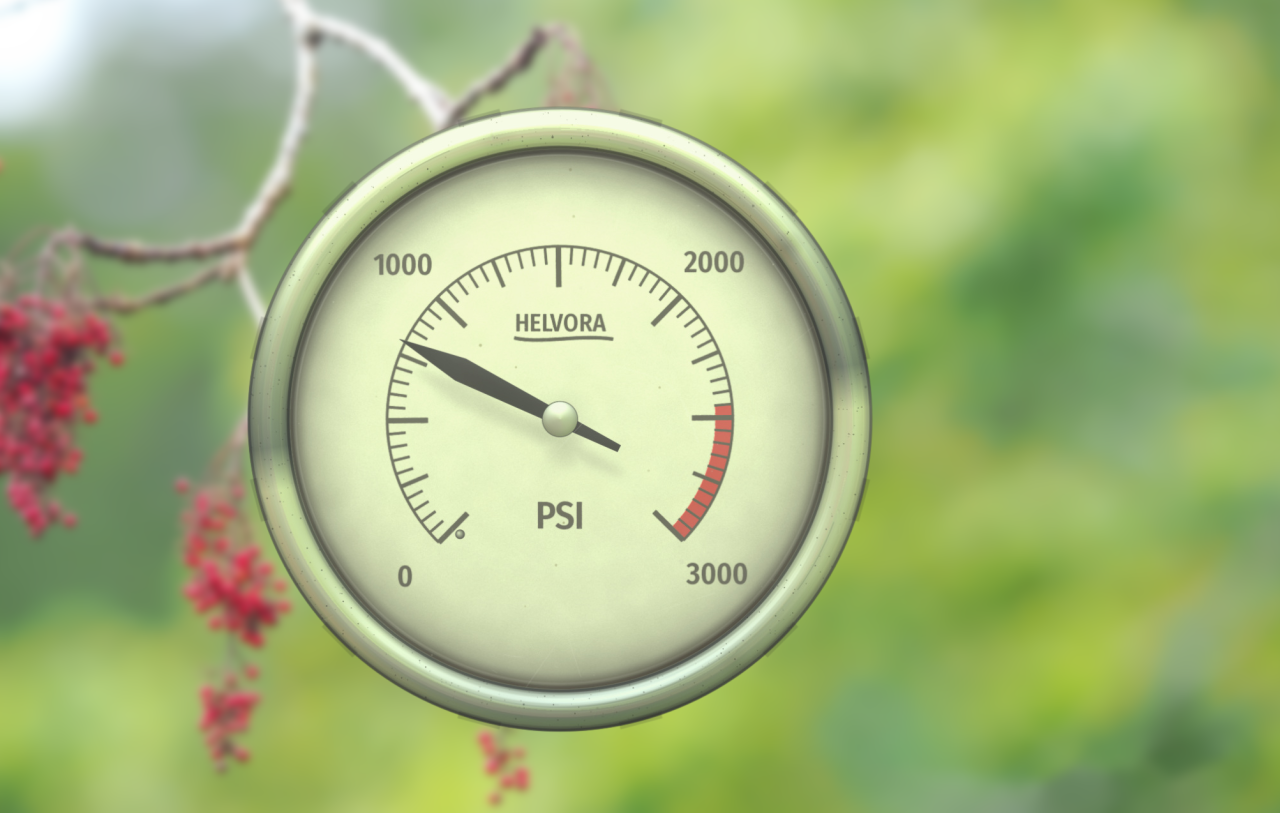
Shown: value=800 unit=psi
